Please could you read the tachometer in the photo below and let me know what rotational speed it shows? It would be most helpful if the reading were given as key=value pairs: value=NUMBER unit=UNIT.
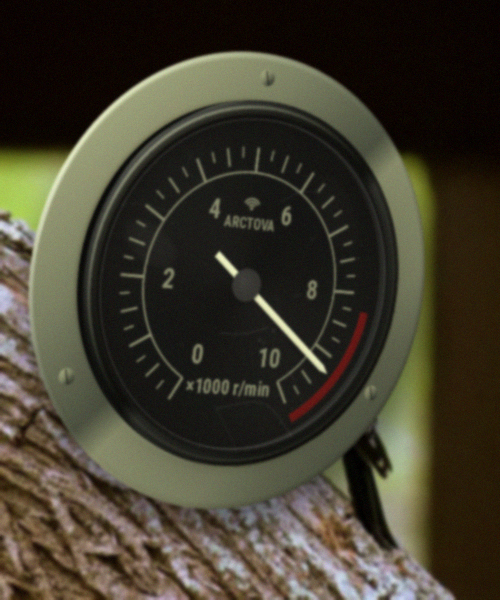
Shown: value=9250 unit=rpm
